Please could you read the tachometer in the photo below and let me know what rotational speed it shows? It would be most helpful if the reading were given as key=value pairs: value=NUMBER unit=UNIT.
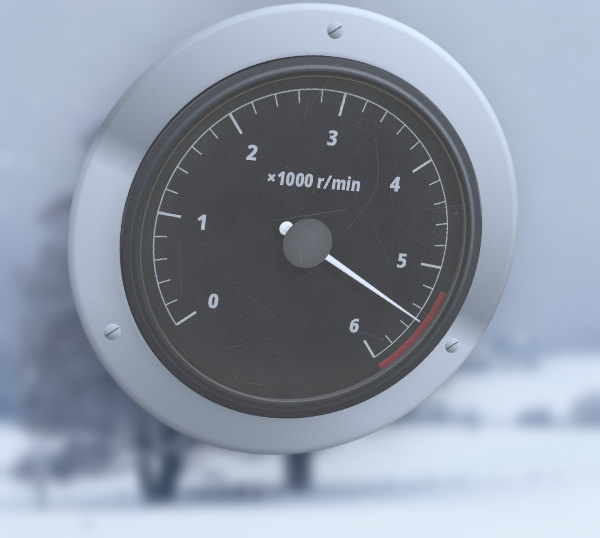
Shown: value=5500 unit=rpm
